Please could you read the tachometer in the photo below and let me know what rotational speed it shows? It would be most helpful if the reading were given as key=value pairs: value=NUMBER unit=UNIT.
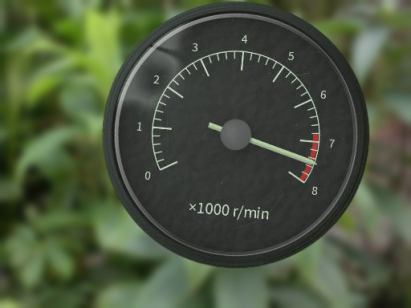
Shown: value=7500 unit=rpm
